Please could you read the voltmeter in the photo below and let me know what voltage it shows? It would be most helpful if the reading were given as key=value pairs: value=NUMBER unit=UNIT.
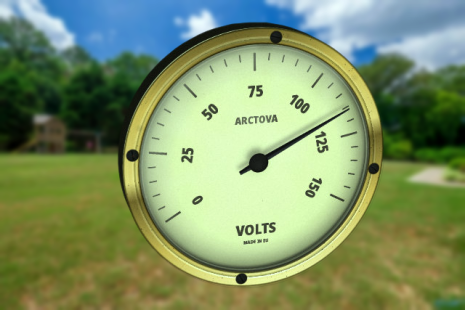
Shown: value=115 unit=V
